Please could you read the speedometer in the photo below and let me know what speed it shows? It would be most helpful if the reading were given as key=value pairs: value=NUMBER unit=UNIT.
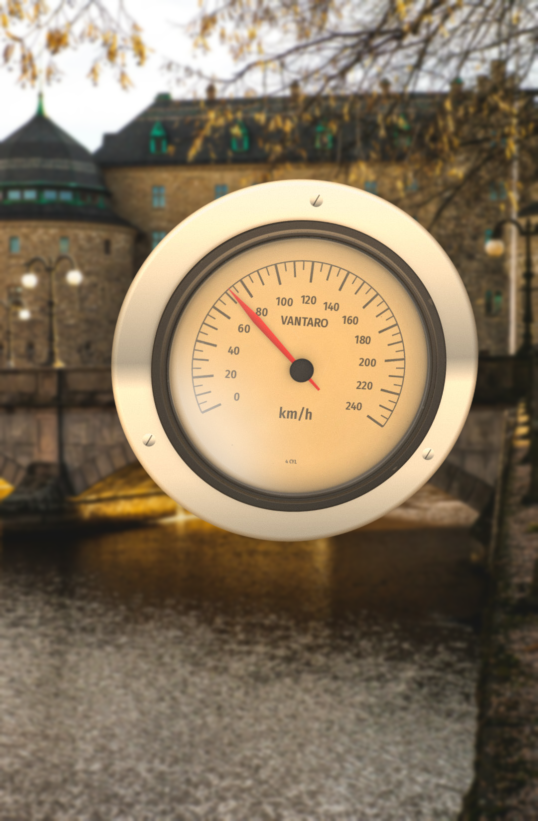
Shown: value=72.5 unit=km/h
